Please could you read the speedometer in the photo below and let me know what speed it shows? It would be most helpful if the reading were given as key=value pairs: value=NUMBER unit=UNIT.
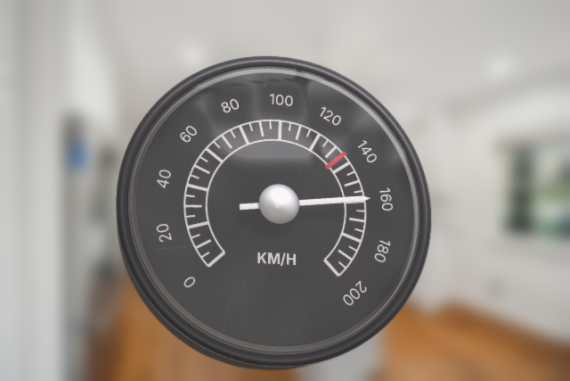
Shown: value=160 unit=km/h
